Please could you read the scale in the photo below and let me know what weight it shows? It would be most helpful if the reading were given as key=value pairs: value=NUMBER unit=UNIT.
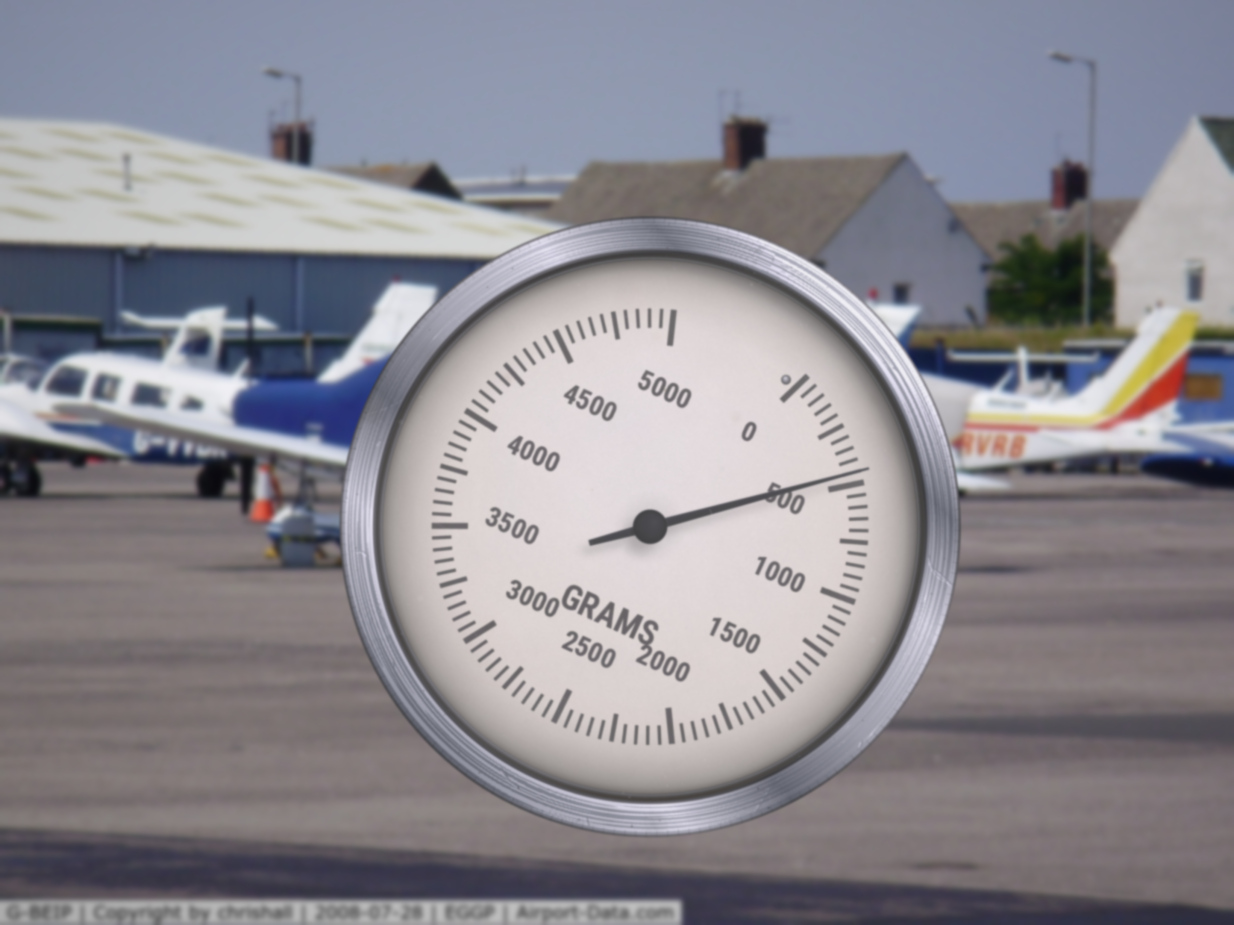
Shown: value=450 unit=g
